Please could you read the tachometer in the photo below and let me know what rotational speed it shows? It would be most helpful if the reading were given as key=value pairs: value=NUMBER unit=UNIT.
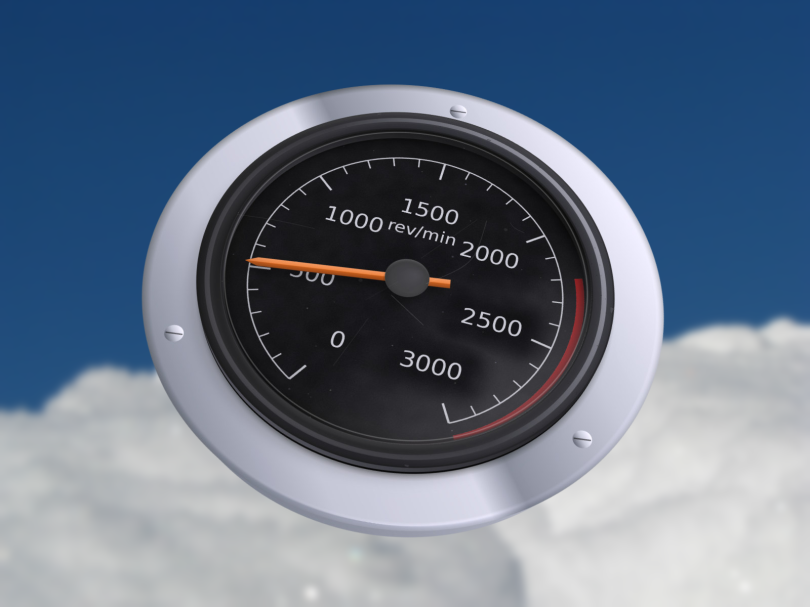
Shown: value=500 unit=rpm
